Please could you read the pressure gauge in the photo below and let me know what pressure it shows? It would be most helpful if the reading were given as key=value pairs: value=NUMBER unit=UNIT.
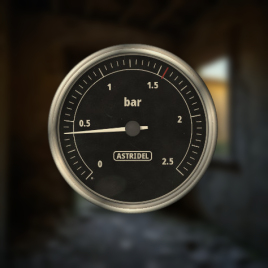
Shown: value=0.4 unit=bar
